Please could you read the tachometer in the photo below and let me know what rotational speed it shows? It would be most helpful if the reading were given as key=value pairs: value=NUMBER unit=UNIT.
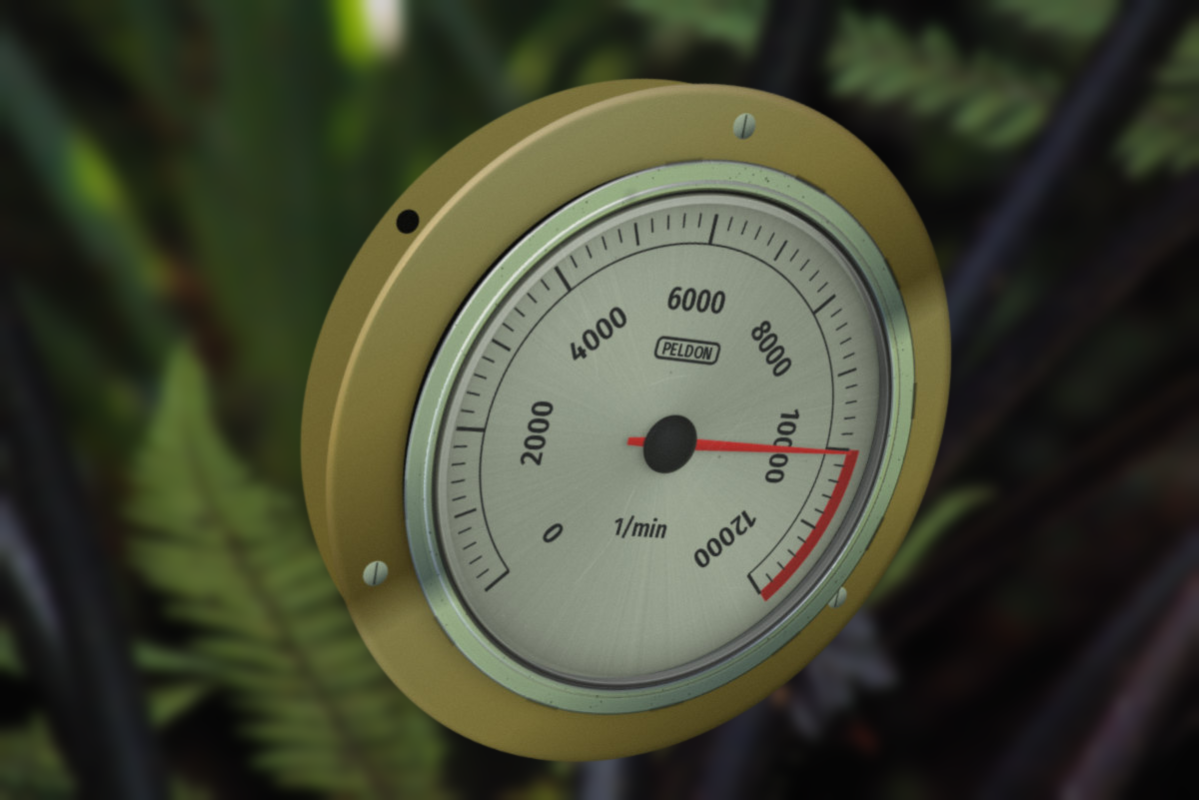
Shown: value=10000 unit=rpm
